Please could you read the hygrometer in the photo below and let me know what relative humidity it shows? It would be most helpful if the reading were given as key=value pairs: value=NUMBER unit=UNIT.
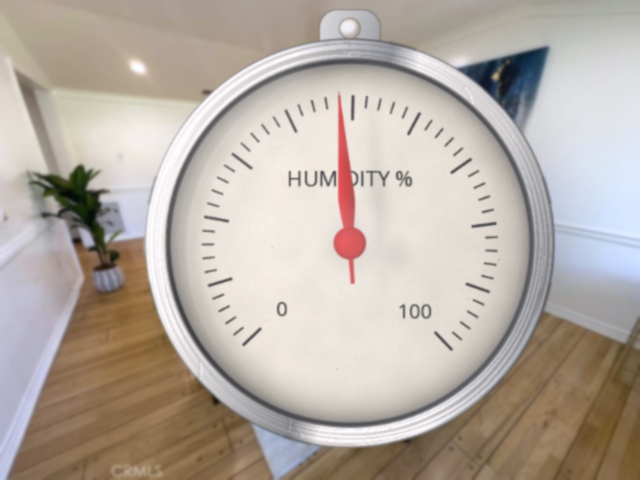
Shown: value=48 unit=%
